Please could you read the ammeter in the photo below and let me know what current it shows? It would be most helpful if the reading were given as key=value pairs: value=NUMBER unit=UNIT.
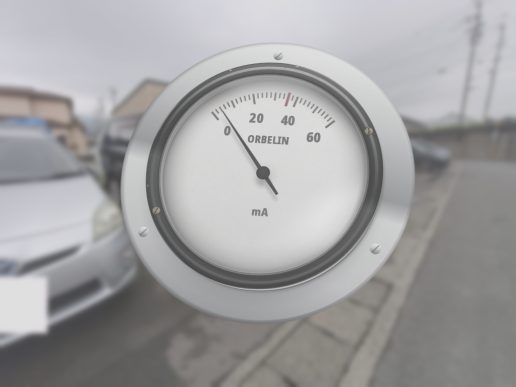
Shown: value=4 unit=mA
